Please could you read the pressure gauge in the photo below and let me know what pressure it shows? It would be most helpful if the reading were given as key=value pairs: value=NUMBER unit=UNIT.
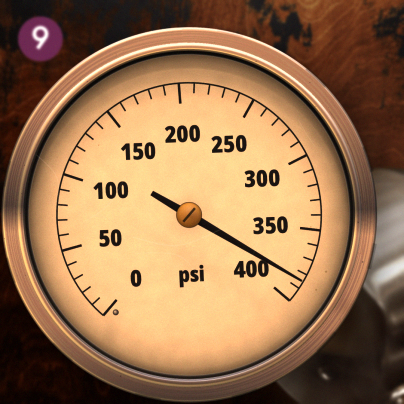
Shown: value=385 unit=psi
